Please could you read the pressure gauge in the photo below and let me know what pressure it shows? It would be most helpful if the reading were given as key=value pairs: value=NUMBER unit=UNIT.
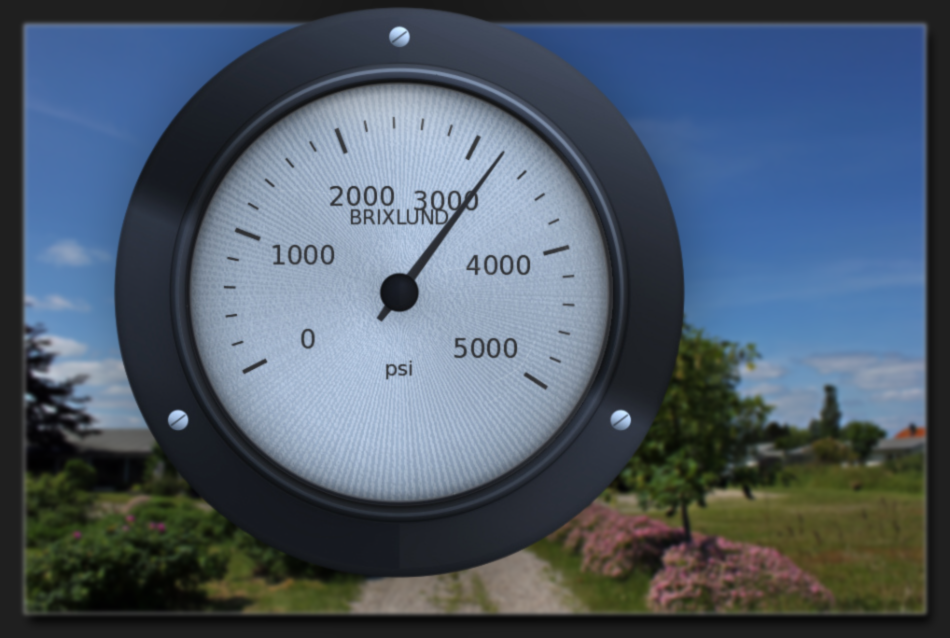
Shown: value=3200 unit=psi
